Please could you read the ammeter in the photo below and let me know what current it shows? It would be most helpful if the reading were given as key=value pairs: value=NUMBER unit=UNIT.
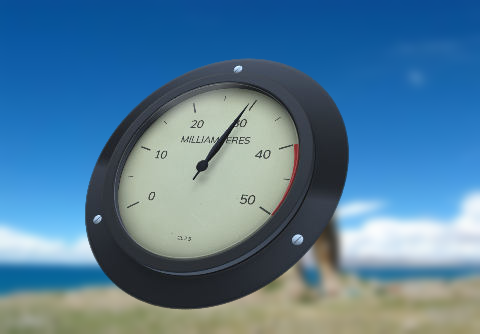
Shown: value=30 unit=mA
